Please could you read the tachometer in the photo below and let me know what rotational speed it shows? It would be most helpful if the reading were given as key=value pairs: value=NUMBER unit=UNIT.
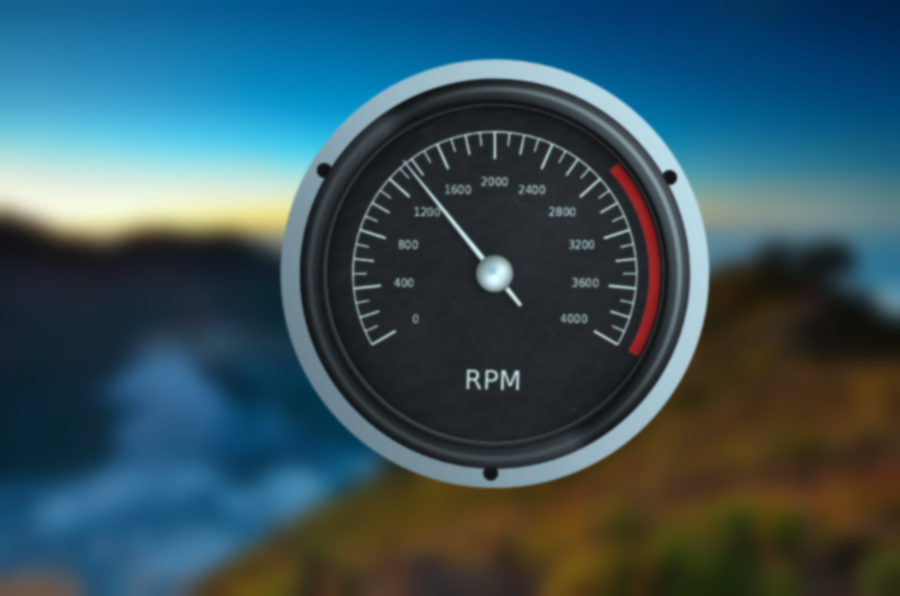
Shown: value=1350 unit=rpm
